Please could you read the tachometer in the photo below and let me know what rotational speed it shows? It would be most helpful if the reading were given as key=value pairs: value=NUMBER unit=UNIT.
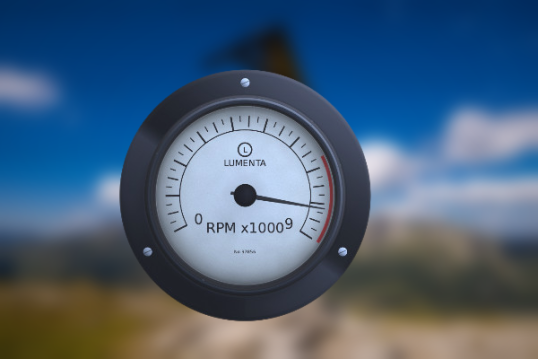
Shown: value=8125 unit=rpm
